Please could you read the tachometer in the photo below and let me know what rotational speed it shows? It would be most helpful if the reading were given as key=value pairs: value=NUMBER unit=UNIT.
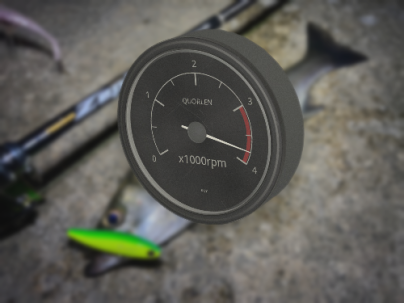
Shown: value=3750 unit=rpm
